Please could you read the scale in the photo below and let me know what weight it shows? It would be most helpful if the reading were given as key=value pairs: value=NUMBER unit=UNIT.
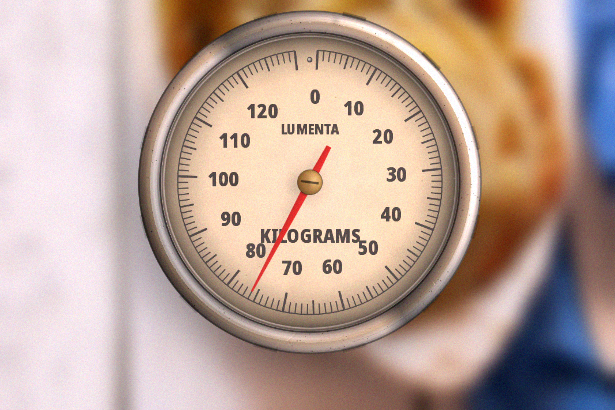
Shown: value=76 unit=kg
